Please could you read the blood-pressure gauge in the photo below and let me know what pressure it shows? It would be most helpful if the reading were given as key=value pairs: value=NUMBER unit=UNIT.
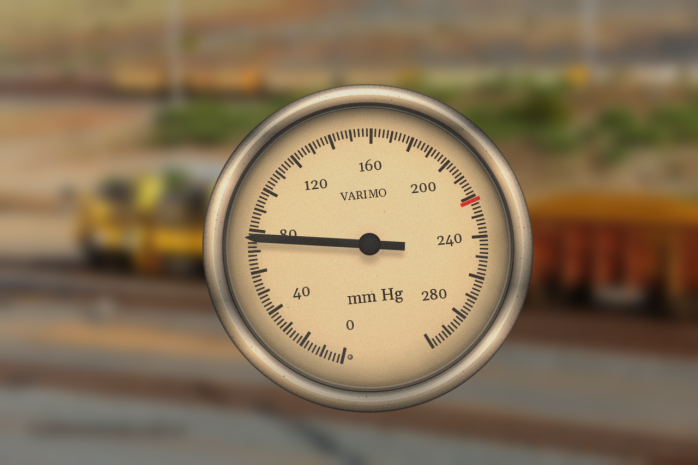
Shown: value=76 unit=mmHg
